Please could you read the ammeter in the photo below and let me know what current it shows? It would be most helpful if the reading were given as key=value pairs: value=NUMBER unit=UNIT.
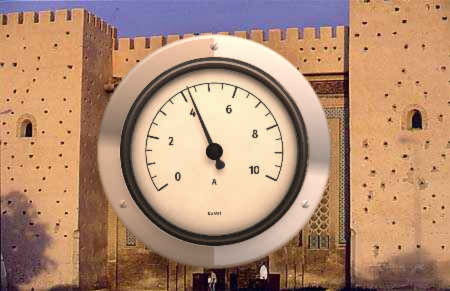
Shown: value=4.25 unit=A
